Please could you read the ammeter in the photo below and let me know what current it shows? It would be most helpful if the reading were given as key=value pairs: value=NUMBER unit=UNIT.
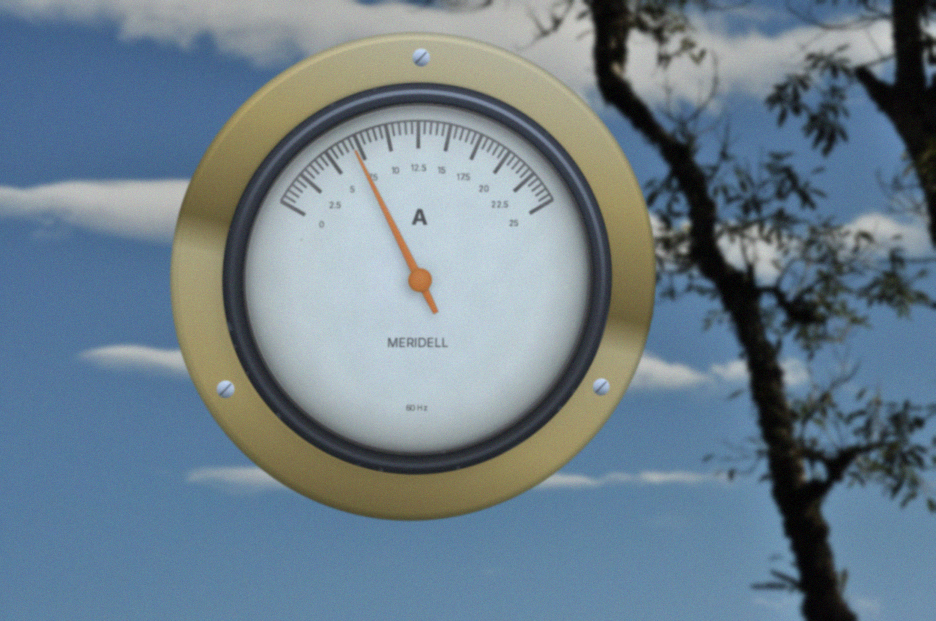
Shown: value=7 unit=A
